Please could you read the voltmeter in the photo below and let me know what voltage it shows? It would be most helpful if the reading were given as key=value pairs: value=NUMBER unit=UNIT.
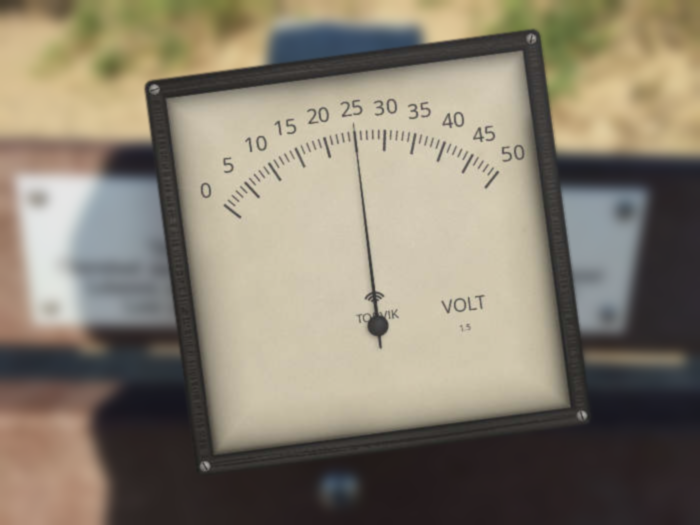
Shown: value=25 unit=V
